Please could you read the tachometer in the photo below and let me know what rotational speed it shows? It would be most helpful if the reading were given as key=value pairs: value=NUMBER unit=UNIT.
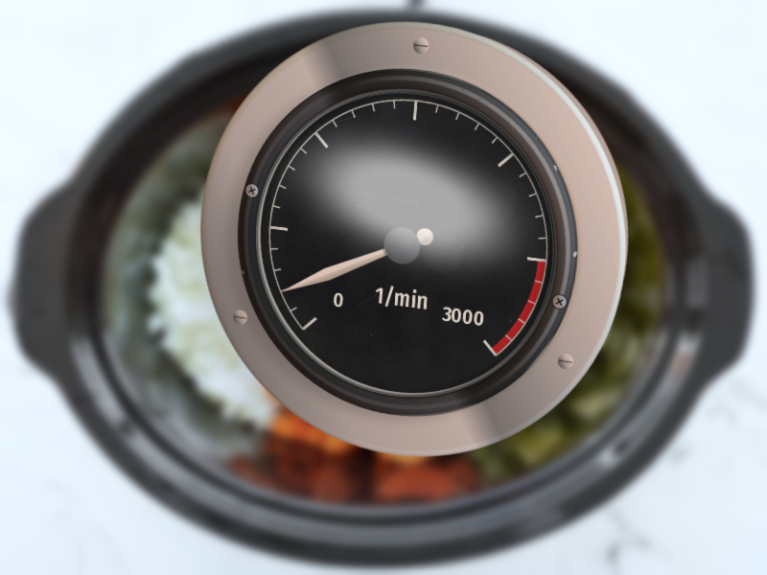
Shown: value=200 unit=rpm
